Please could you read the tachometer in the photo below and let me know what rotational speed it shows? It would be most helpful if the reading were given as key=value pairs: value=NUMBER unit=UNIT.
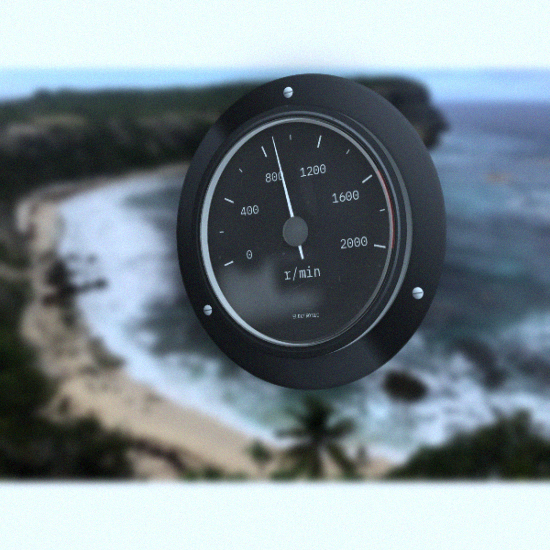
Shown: value=900 unit=rpm
